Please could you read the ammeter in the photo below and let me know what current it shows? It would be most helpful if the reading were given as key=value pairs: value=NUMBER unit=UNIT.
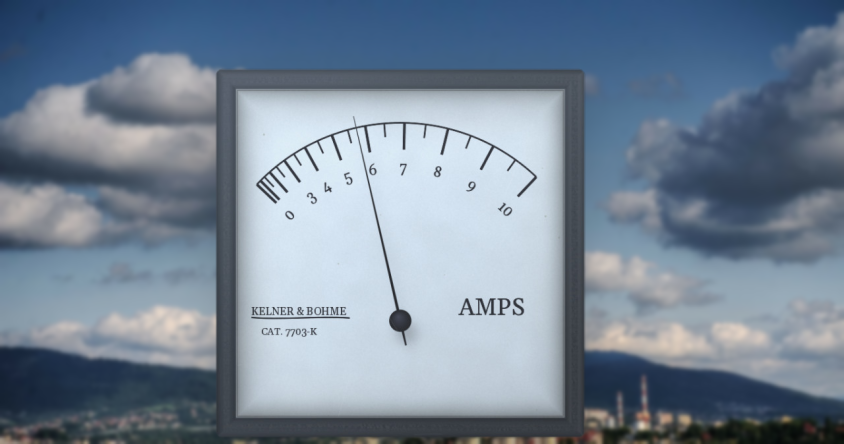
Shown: value=5.75 unit=A
